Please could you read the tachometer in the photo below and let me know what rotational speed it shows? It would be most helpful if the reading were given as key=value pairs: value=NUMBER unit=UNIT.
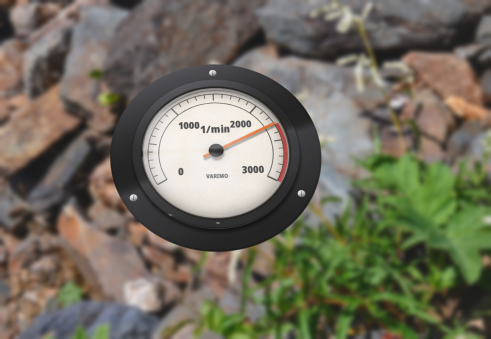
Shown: value=2300 unit=rpm
